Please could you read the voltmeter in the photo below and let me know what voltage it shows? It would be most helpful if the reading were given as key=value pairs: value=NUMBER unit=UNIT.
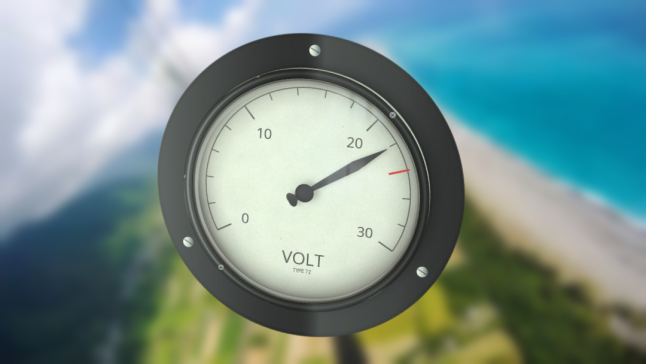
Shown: value=22 unit=V
